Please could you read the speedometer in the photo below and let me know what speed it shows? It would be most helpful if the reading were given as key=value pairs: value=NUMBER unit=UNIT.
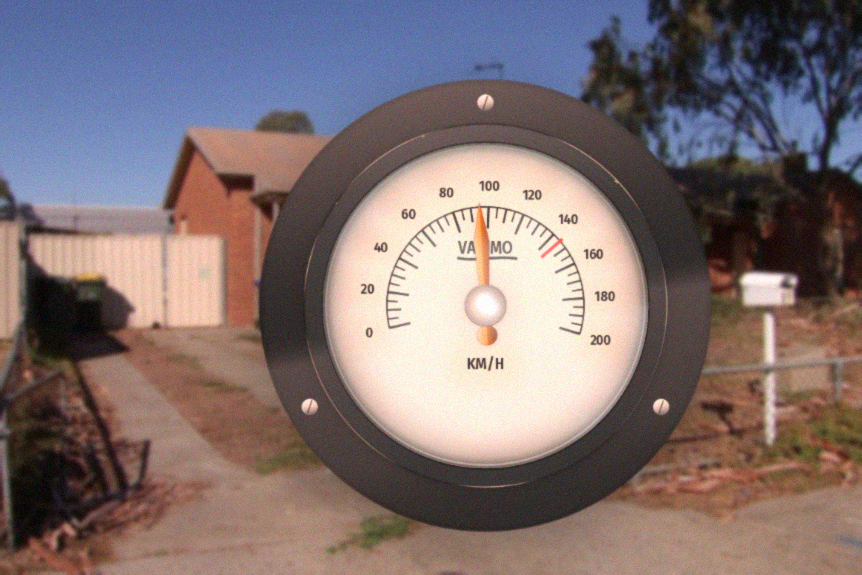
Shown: value=95 unit=km/h
